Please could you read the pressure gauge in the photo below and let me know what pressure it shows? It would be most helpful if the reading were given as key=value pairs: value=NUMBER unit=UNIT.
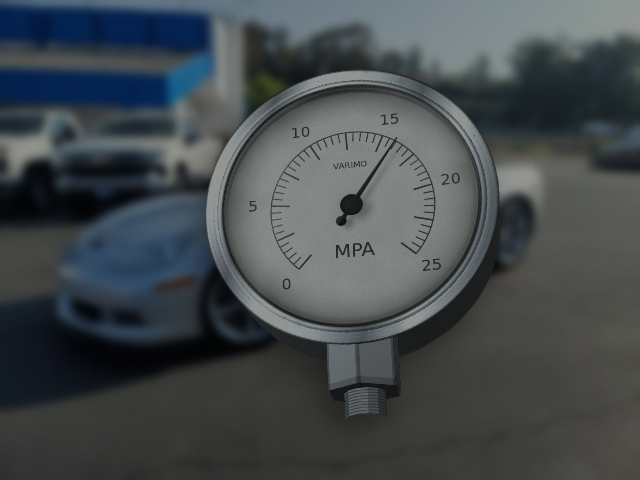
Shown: value=16 unit=MPa
